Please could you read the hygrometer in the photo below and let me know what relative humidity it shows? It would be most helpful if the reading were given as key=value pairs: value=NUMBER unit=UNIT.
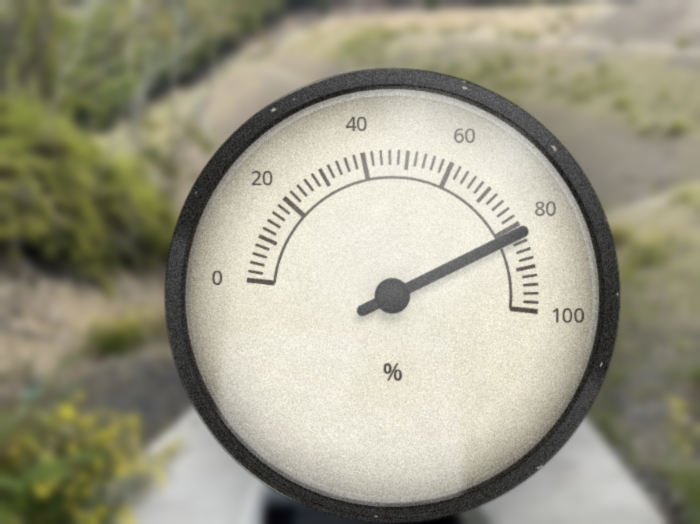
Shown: value=82 unit=%
